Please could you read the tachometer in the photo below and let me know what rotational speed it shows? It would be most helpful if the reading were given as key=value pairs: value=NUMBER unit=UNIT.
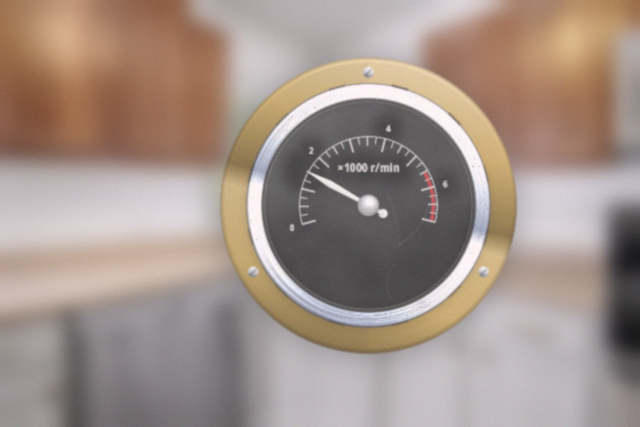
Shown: value=1500 unit=rpm
